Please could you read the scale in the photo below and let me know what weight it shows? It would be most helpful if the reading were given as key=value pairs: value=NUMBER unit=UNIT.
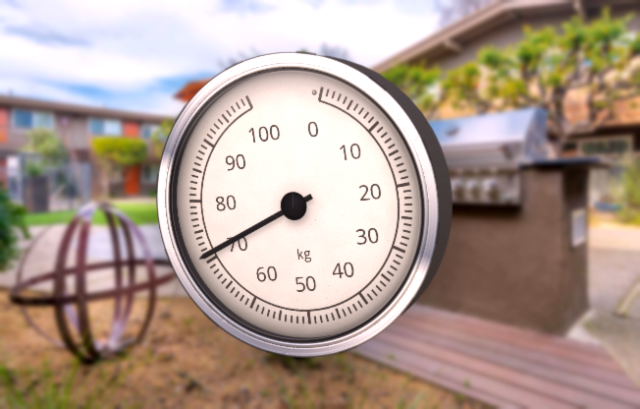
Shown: value=71 unit=kg
